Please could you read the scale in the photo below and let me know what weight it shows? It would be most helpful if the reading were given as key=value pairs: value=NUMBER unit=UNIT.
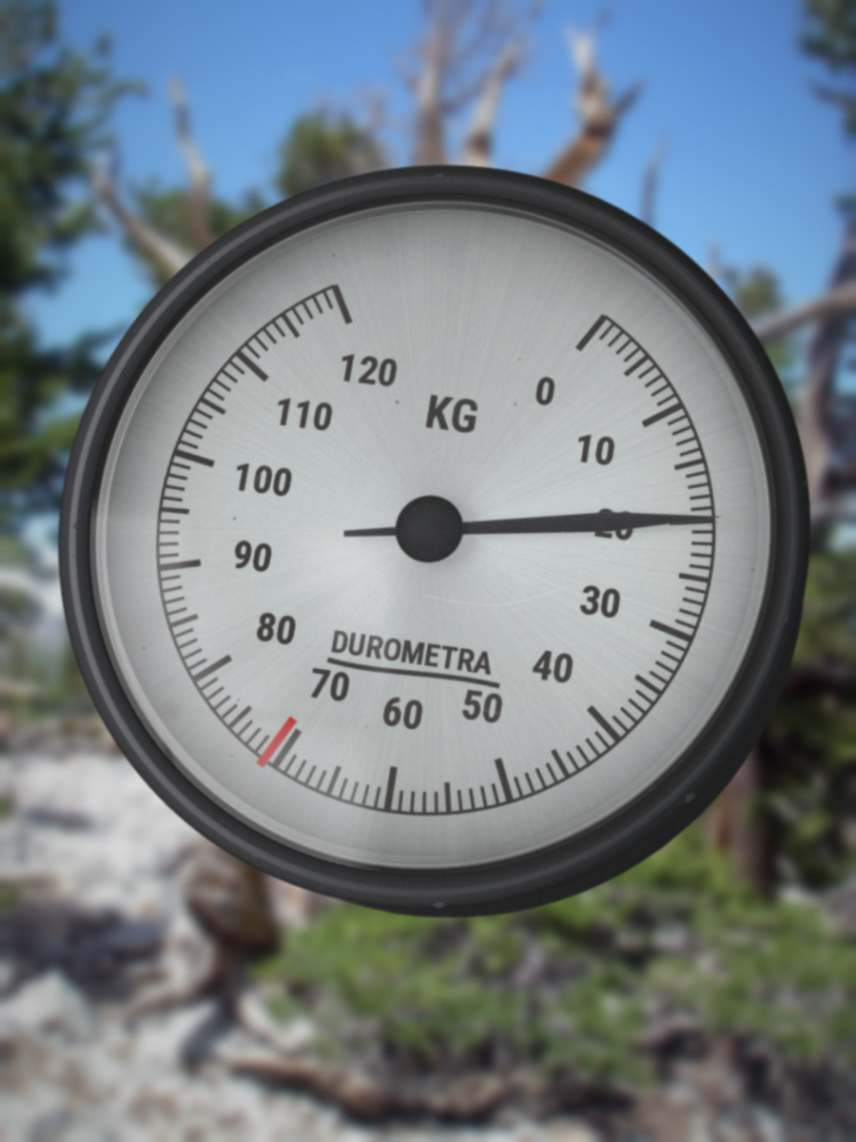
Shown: value=20 unit=kg
